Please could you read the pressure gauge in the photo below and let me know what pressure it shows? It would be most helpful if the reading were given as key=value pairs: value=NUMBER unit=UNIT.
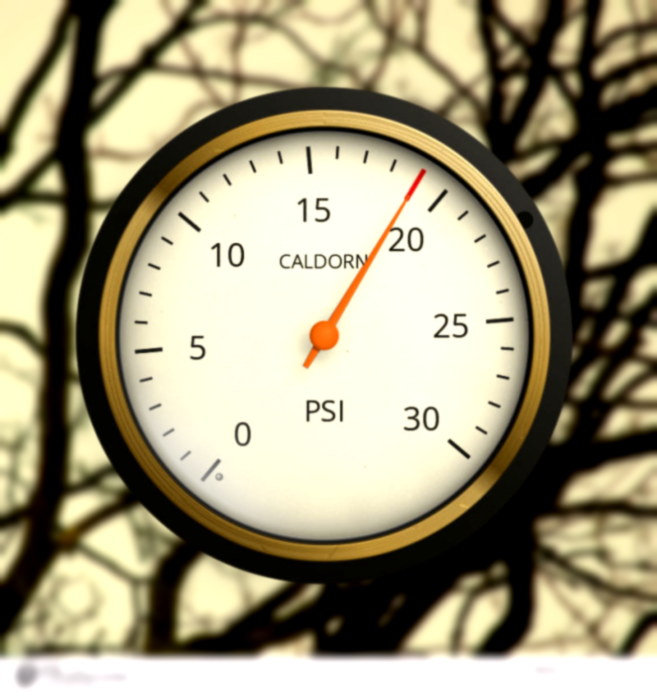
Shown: value=19 unit=psi
